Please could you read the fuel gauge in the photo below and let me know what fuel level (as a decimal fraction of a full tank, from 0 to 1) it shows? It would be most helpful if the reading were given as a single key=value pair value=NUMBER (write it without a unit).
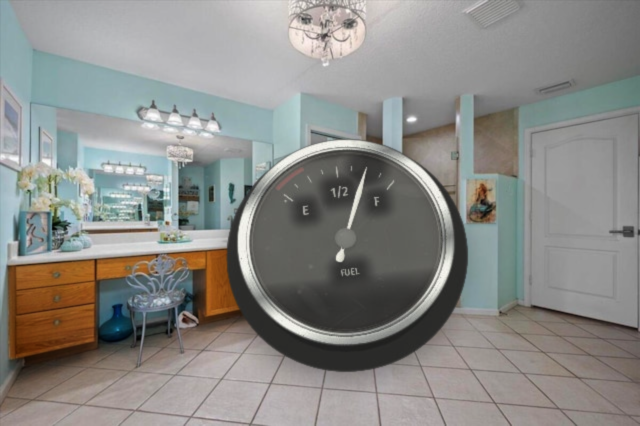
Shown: value=0.75
